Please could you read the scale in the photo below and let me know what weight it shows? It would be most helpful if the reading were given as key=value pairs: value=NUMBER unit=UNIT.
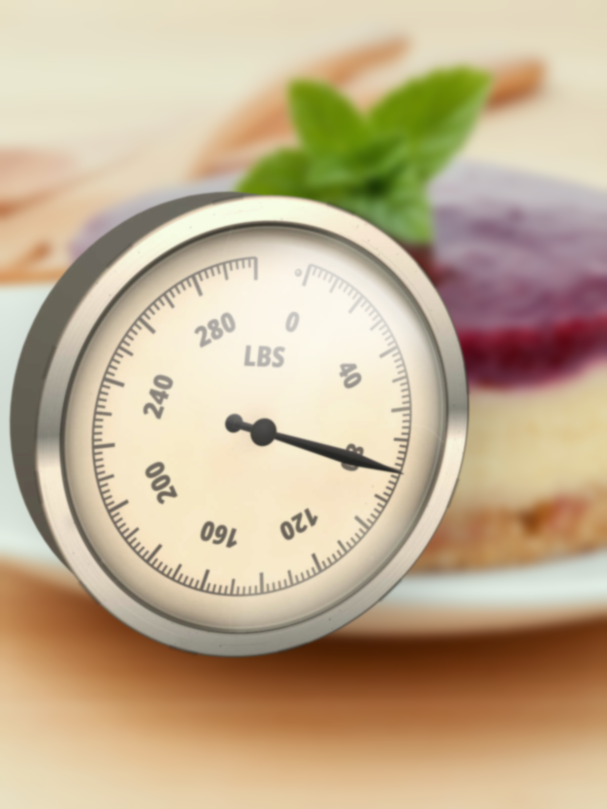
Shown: value=80 unit=lb
